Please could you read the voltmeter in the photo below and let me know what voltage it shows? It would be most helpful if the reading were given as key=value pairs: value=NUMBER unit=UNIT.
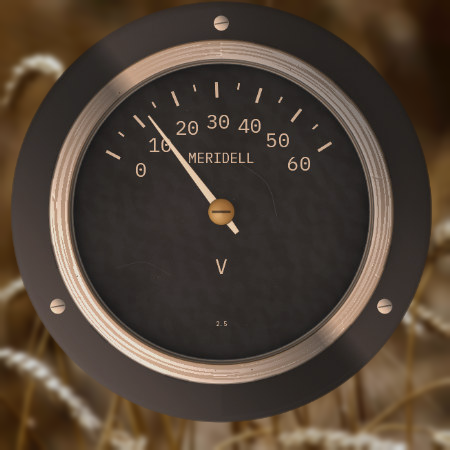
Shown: value=12.5 unit=V
